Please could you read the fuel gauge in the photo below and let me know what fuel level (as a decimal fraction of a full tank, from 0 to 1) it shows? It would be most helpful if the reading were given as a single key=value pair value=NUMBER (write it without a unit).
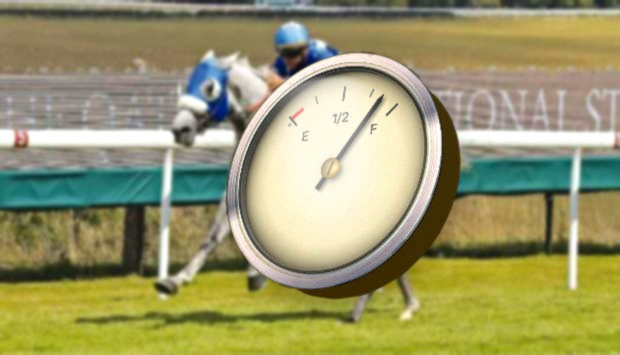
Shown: value=0.875
